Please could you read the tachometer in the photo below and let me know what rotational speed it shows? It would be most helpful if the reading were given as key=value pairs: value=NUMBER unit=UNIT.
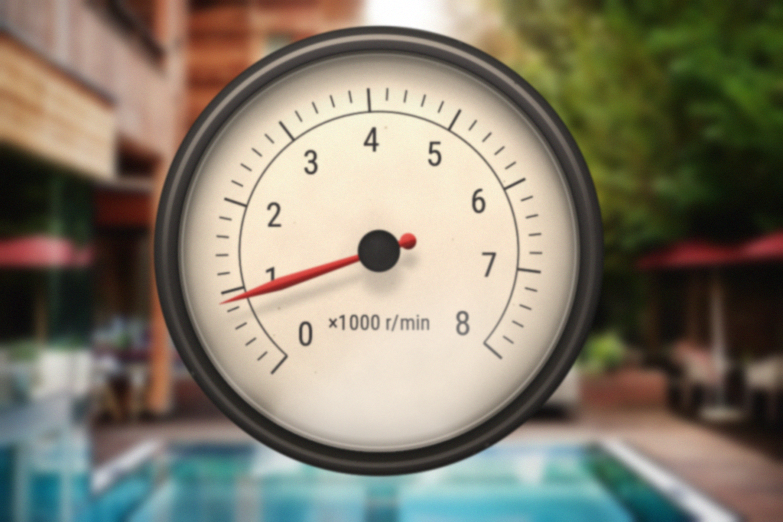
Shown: value=900 unit=rpm
